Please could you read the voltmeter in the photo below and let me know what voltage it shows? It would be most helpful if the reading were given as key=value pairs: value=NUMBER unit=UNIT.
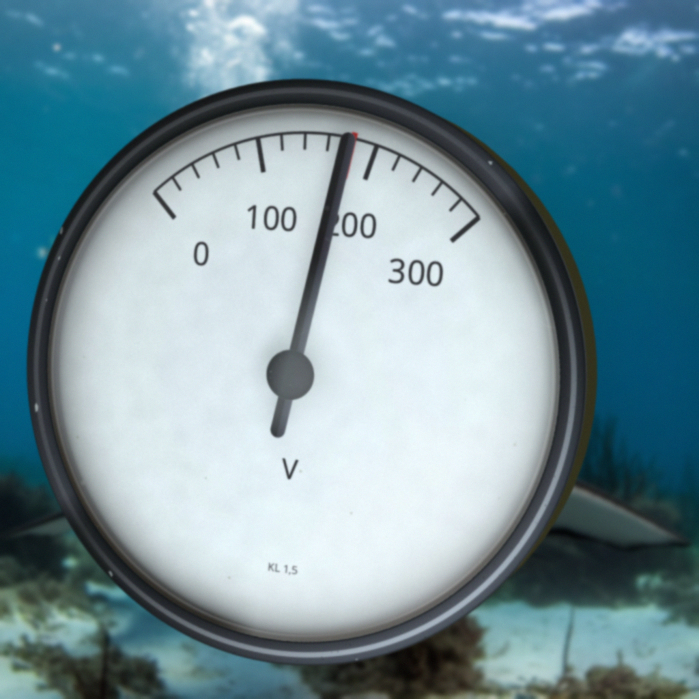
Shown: value=180 unit=V
